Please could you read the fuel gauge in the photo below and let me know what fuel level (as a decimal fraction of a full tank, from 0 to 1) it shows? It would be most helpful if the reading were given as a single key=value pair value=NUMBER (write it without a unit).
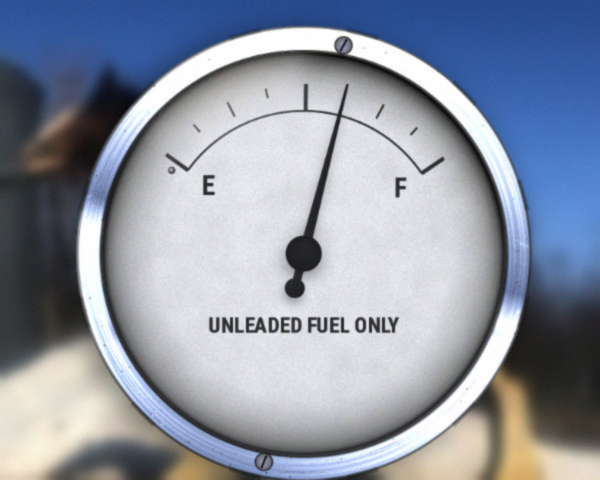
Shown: value=0.625
